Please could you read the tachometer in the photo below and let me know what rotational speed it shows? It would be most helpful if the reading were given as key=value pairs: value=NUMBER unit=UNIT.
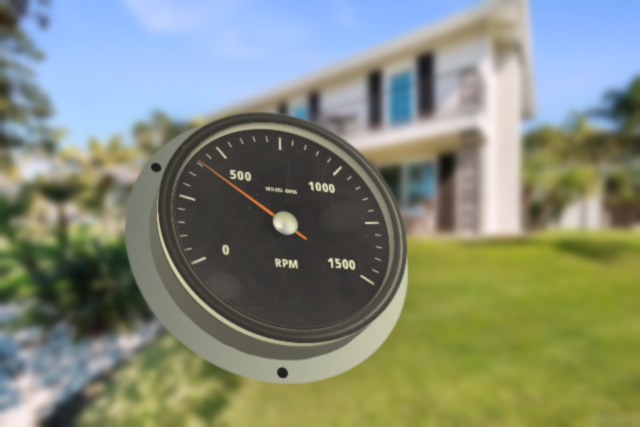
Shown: value=400 unit=rpm
